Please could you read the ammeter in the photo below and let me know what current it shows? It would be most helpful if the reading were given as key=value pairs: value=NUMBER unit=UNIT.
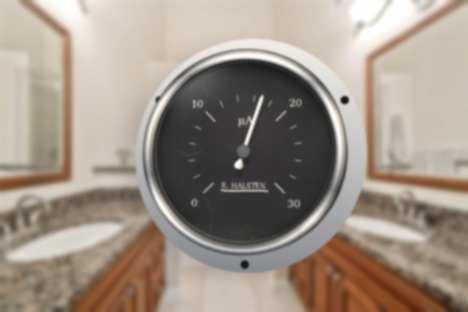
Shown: value=17 unit=µA
